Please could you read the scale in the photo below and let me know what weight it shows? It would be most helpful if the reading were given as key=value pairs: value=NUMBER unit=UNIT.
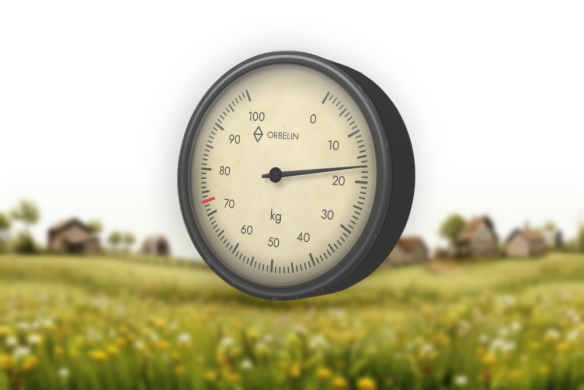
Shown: value=17 unit=kg
